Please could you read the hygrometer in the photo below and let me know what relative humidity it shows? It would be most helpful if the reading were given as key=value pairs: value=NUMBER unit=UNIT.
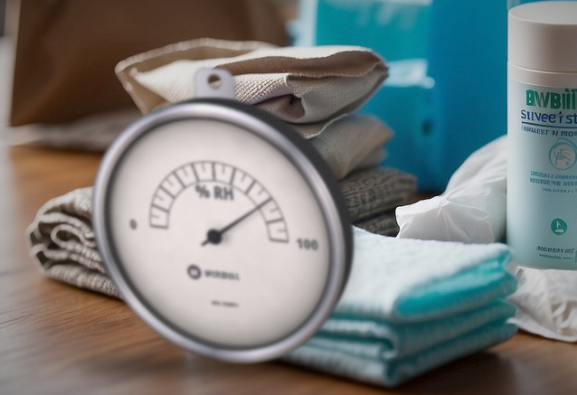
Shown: value=80 unit=%
